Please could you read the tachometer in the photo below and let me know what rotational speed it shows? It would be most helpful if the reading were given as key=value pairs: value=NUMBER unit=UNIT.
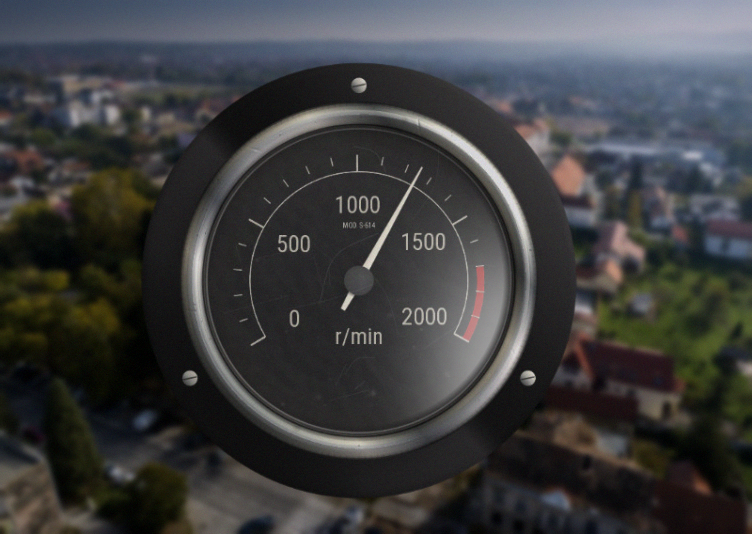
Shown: value=1250 unit=rpm
